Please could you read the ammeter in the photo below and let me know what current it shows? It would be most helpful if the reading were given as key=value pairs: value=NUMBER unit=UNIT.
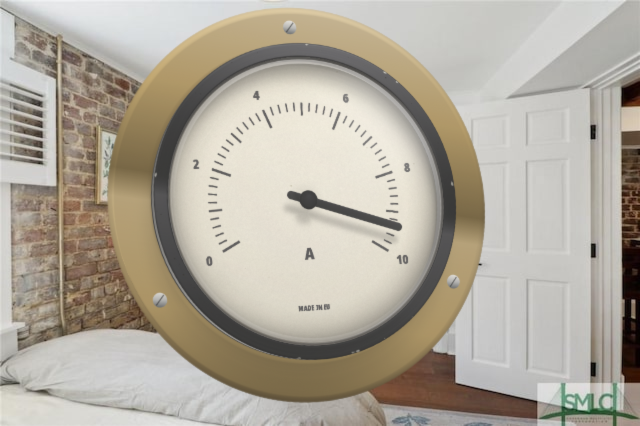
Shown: value=9.4 unit=A
